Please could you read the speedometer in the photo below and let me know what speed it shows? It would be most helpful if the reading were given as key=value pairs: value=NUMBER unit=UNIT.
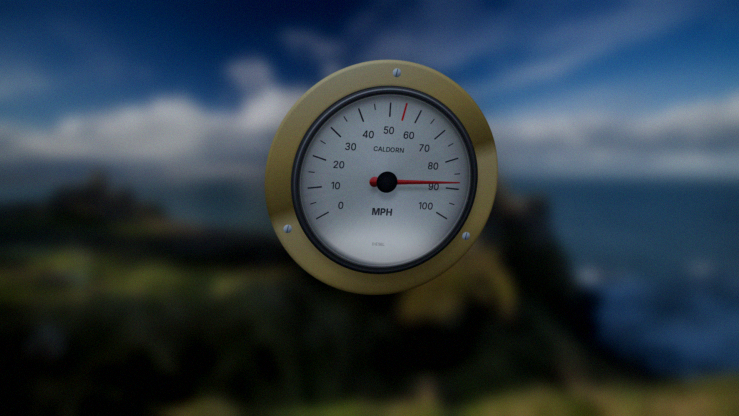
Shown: value=87.5 unit=mph
